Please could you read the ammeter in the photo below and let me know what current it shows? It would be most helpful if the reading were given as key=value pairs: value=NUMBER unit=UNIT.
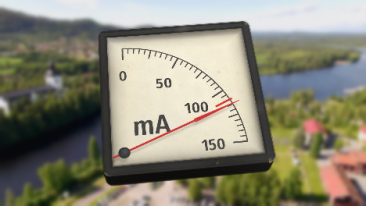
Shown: value=115 unit=mA
